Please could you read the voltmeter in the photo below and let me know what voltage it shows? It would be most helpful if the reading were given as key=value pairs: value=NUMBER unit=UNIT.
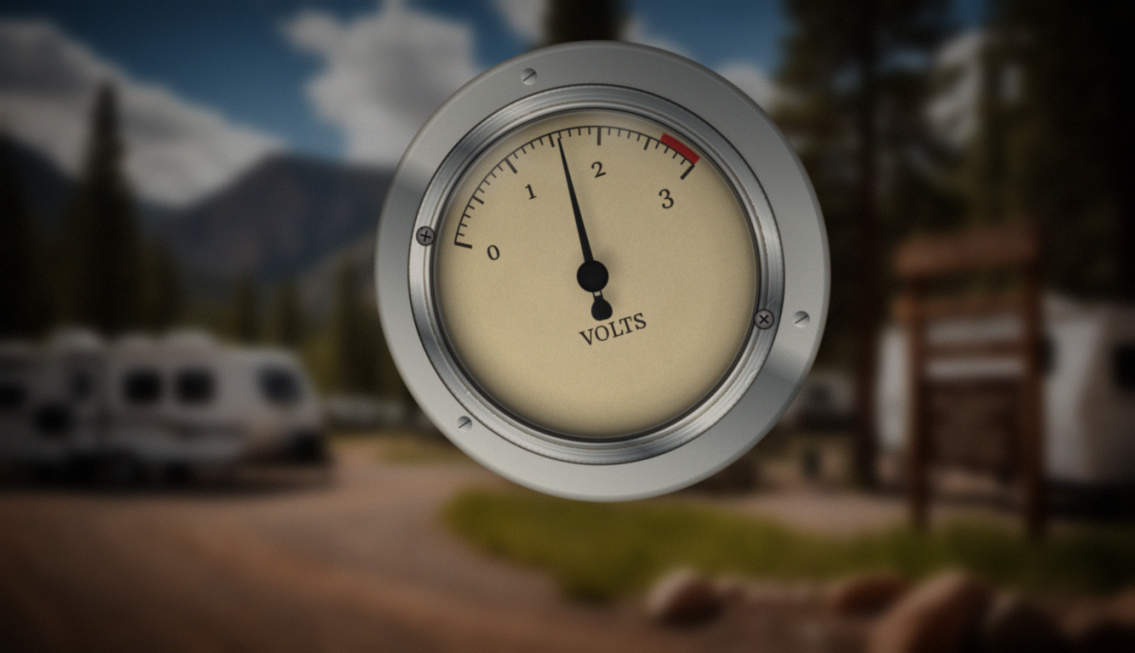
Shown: value=1.6 unit=V
